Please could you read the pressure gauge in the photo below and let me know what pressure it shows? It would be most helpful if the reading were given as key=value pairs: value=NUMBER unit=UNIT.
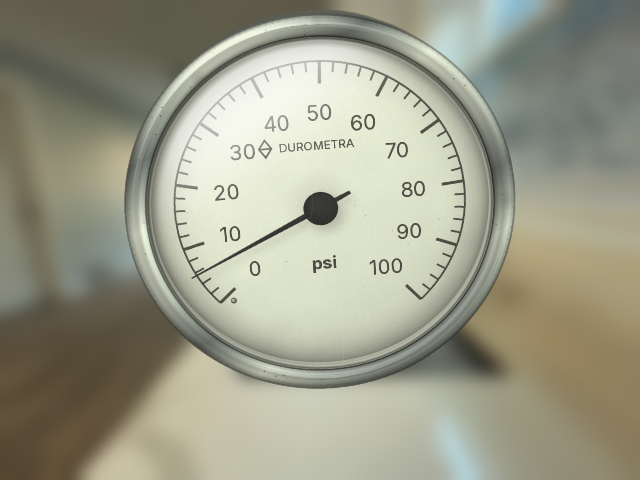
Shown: value=6 unit=psi
